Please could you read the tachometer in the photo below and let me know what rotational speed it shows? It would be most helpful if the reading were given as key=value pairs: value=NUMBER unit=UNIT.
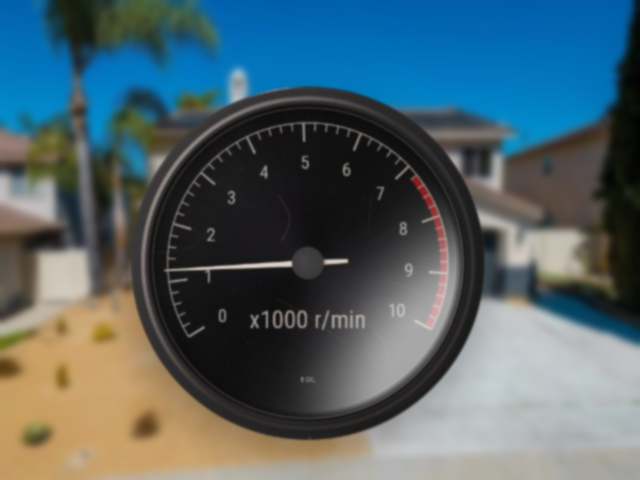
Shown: value=1200 unit=rpm
